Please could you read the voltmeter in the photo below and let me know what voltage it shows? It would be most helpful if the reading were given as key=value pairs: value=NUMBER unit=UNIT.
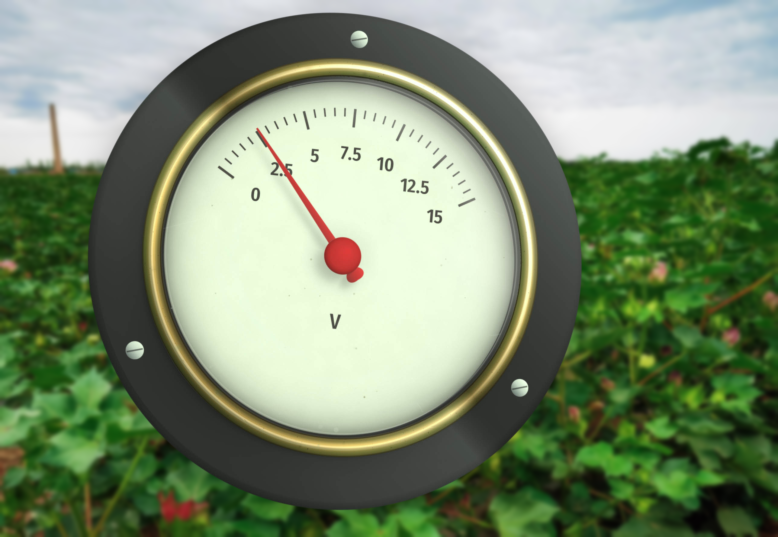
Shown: value=2.5 unit=V
